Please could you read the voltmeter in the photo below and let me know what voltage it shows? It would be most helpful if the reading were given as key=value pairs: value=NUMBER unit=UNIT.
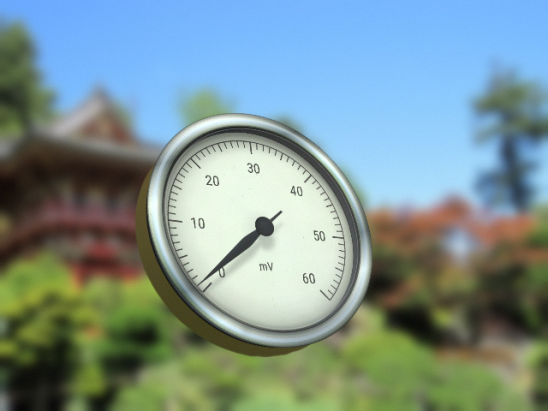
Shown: value=1 unit=mV
